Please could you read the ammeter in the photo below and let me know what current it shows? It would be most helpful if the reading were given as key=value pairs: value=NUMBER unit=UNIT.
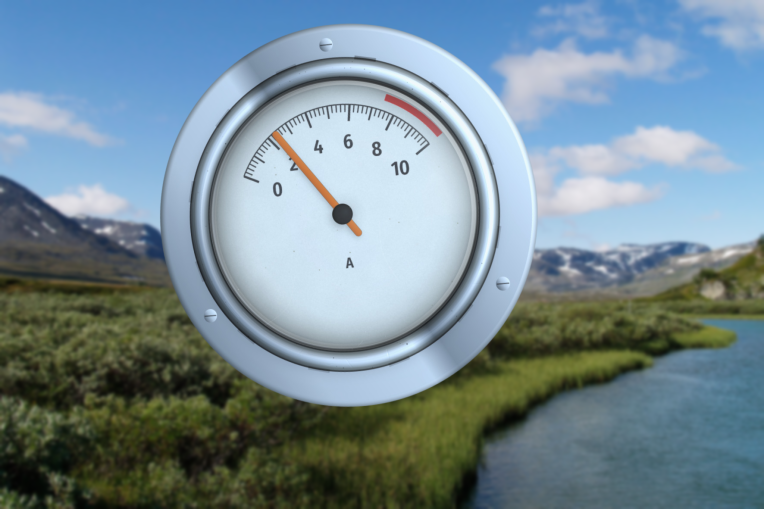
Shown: value=2.4 unit=A
